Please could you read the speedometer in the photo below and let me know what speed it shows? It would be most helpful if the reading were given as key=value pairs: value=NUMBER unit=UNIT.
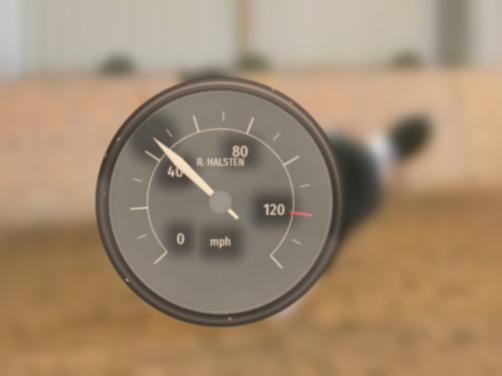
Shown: value=45 unit=mph
